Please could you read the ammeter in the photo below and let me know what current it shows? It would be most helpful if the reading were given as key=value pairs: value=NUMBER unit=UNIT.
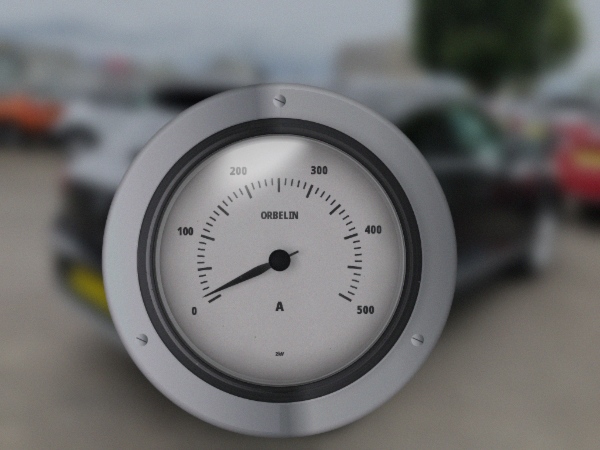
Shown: value=10 unit=A
